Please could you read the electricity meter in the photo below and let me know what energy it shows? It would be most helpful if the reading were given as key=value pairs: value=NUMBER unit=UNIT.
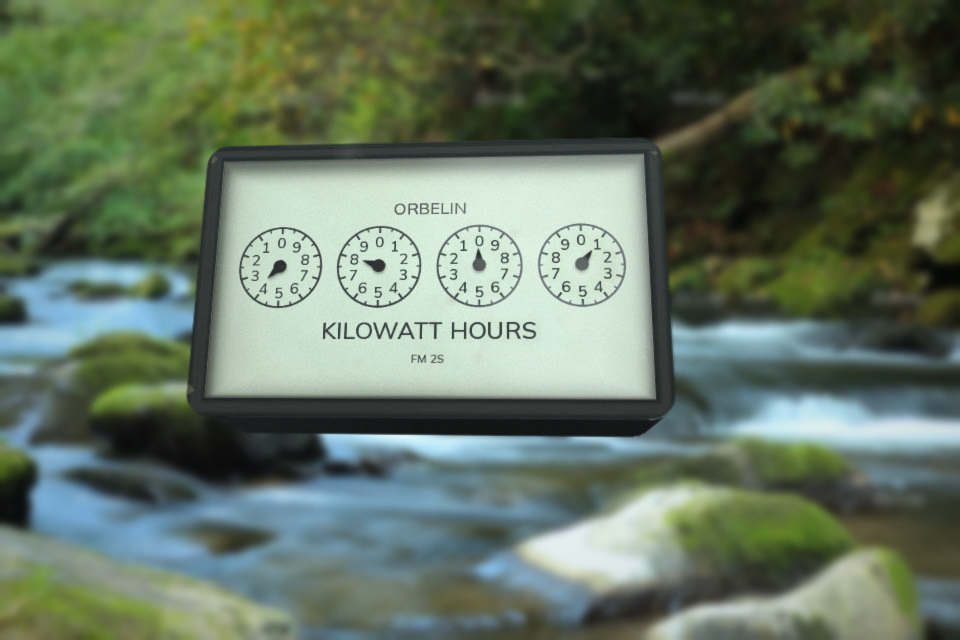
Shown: value=3801 unit=kWh
